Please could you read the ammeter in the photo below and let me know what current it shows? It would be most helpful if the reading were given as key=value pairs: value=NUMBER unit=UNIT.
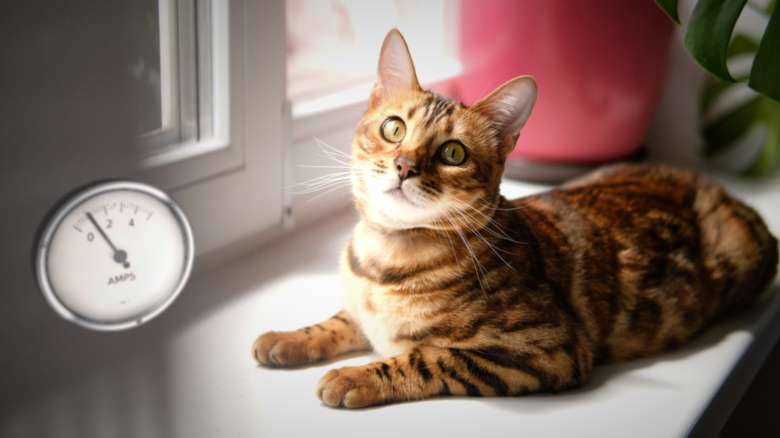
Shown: value=1 unit=A
